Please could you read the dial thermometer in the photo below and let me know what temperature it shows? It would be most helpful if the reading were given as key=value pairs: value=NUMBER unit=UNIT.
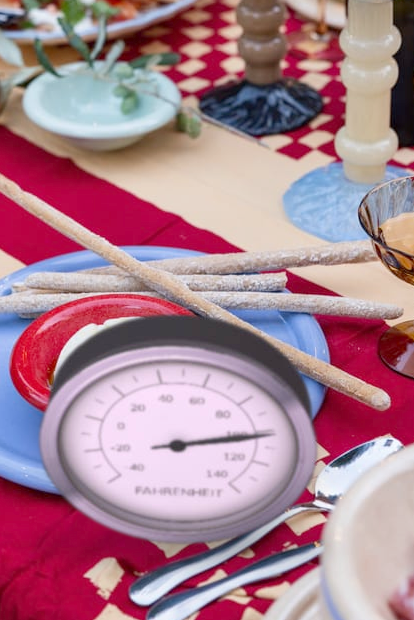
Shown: value=100 unit=°F
